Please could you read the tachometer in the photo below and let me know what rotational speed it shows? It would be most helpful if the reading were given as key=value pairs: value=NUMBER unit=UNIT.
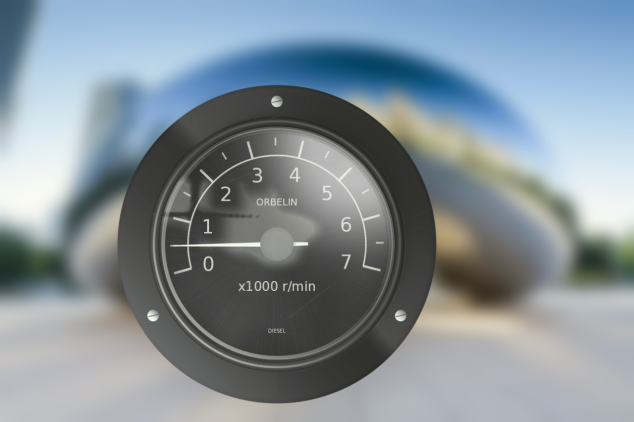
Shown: value=500 unit=rpm
